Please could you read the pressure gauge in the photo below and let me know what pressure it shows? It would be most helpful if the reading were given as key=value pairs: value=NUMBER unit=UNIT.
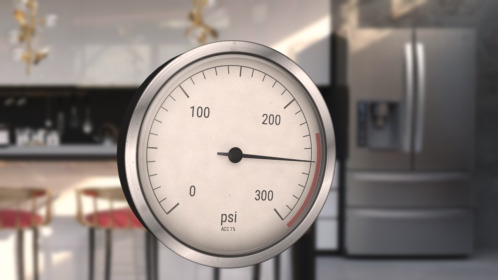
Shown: value=250 unit=psi
